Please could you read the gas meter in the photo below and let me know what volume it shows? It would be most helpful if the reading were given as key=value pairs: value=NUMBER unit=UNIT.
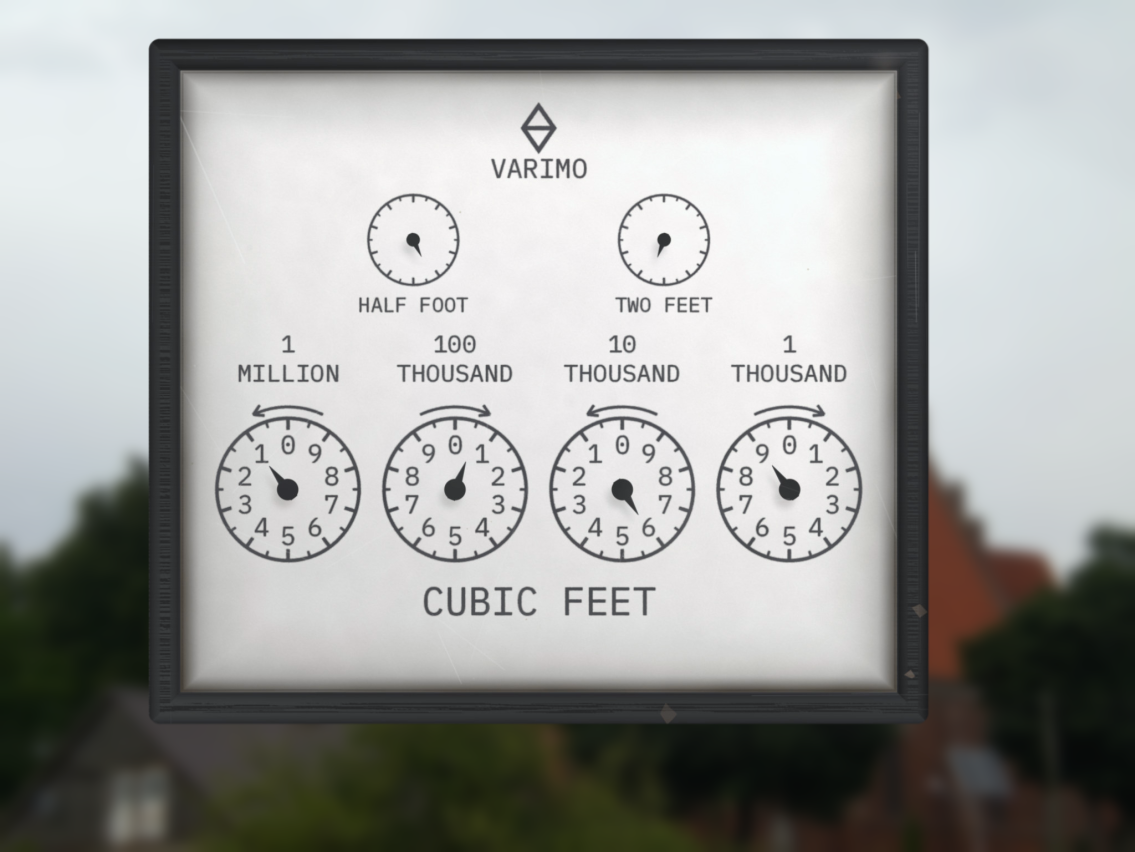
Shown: value=105900 unit=ft³
